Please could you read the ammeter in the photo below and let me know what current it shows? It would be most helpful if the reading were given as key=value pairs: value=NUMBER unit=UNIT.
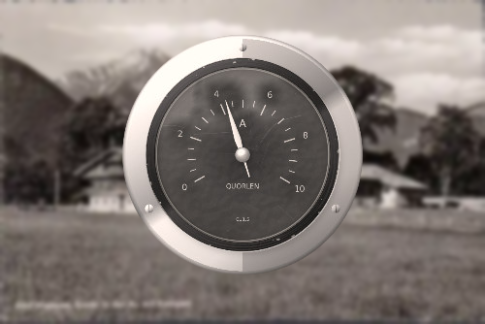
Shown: value=4.25 unit=A
